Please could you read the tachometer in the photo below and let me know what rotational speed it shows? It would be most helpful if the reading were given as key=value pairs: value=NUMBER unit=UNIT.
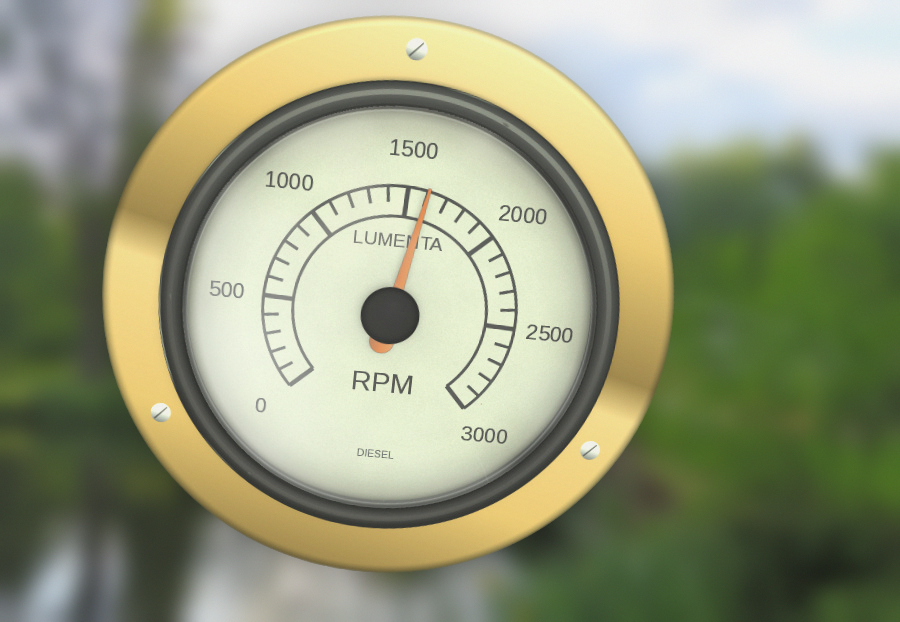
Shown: value=1600 unit=rpm
